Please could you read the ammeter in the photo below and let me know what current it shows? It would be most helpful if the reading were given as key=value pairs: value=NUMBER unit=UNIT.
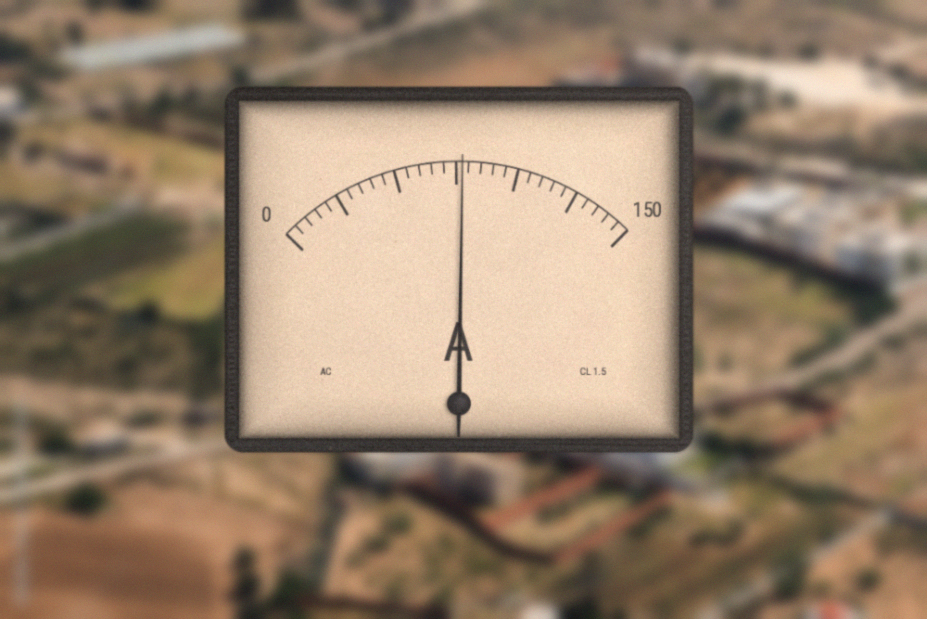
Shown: value=77.5 unit=A
